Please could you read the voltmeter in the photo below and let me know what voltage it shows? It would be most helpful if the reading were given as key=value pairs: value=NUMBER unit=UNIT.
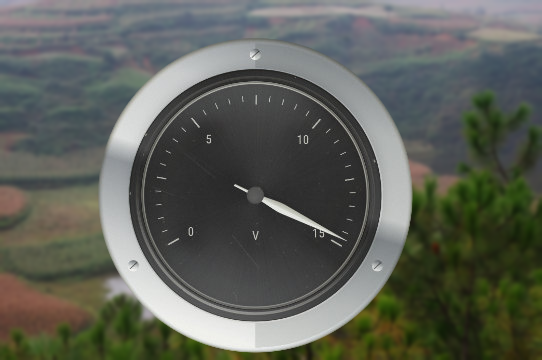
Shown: value=14.75 unit=V
